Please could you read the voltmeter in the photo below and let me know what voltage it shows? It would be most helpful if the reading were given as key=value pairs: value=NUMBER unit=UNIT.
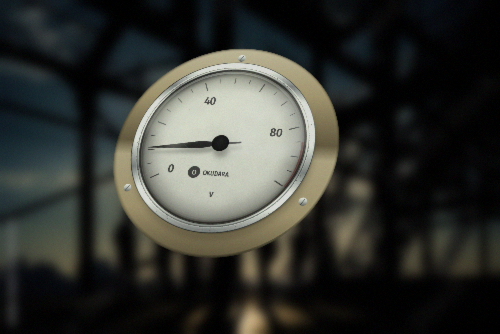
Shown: value=10 unit=V
